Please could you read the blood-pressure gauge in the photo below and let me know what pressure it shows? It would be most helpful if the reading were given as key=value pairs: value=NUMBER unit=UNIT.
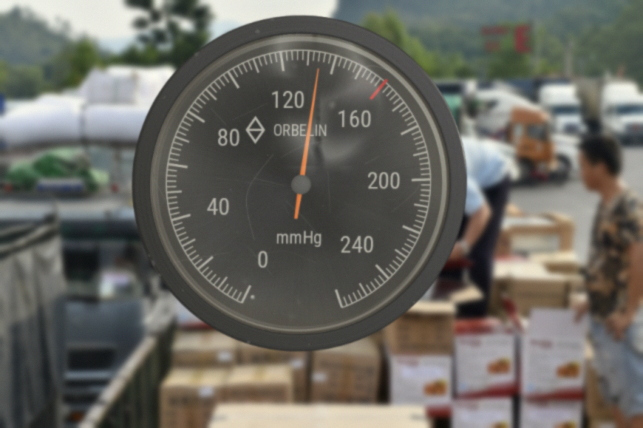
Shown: value=134 unit=mmHg
